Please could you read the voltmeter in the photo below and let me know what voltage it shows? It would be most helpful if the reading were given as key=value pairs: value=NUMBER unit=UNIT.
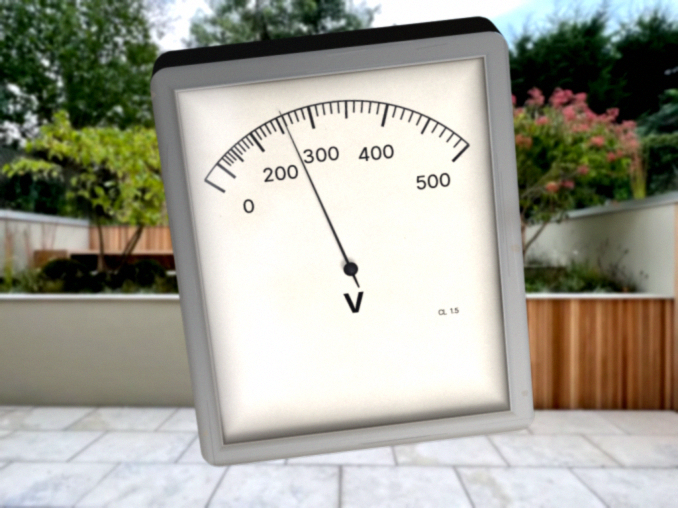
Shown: value=260 unit=V
